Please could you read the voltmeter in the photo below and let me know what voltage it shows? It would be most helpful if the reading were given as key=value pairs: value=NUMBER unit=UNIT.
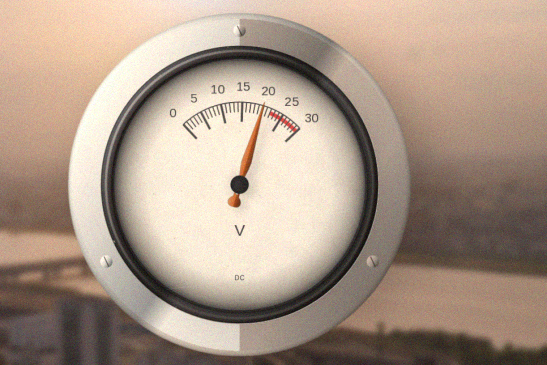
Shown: value=20 unit=V
